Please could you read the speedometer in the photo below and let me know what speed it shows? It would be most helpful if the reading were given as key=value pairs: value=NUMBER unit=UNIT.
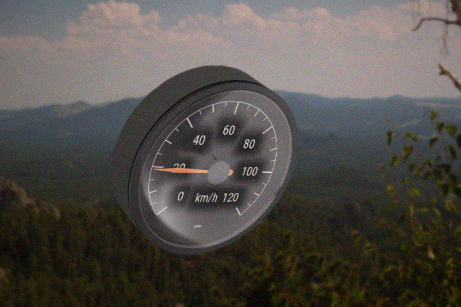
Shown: value=20 unit=km/h
